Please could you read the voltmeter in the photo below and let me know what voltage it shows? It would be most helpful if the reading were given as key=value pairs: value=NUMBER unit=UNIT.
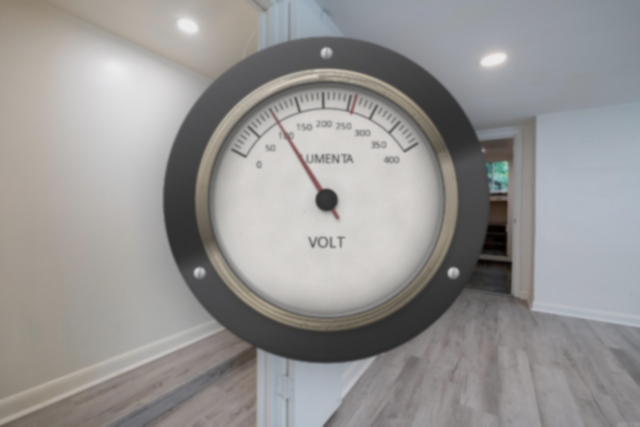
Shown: value=100 unit=V
